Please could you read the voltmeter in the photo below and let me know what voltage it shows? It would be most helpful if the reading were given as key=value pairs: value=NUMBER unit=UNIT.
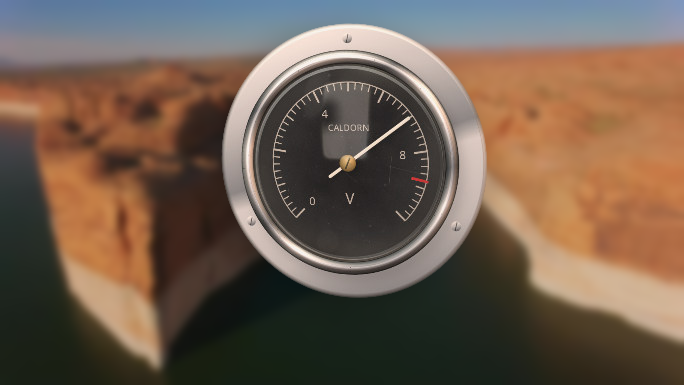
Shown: value=7 unit=V
